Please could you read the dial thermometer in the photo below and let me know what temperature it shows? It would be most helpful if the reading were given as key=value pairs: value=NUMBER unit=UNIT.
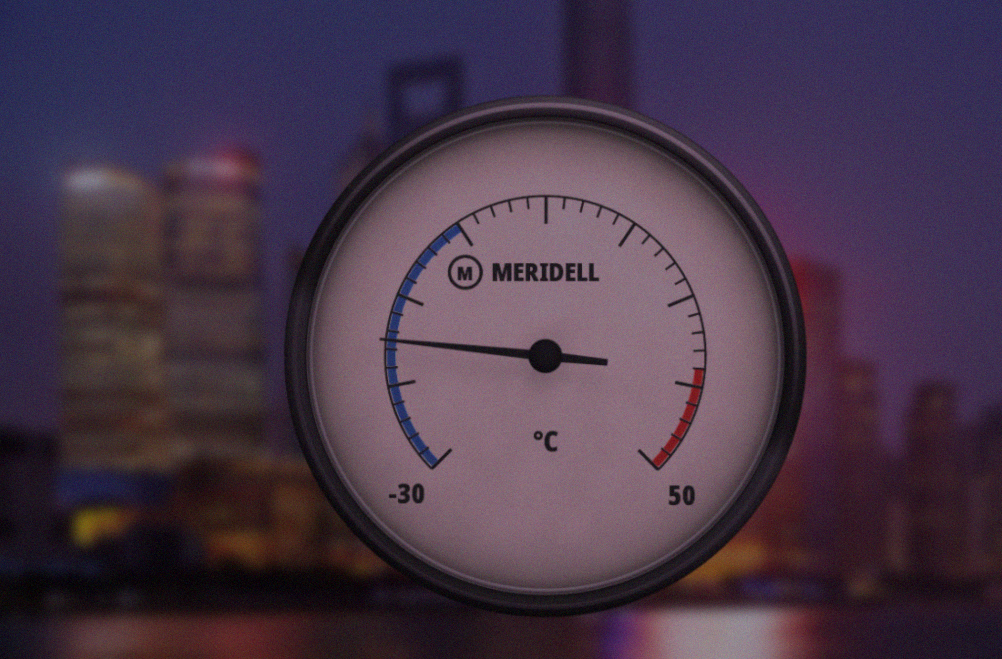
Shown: value=-15 unit=°C
